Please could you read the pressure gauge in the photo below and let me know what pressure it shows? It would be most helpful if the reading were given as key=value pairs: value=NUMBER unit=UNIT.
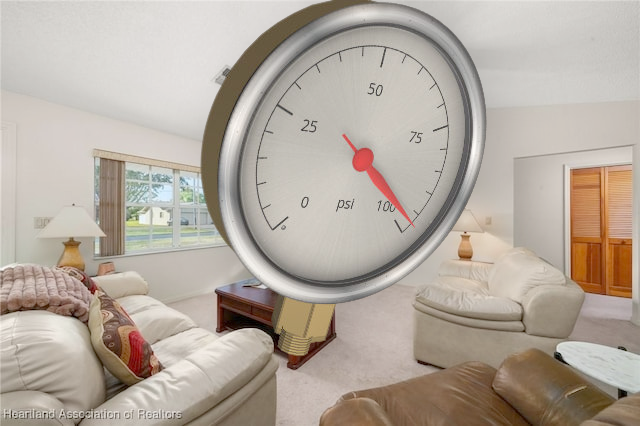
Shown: value=97.5 unit=psi
